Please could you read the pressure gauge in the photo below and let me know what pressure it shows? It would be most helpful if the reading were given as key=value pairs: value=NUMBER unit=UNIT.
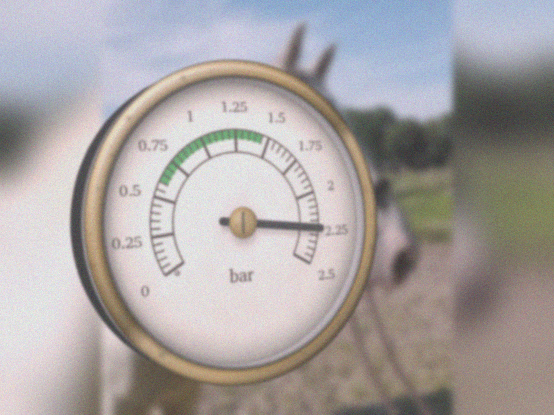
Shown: value=2.25 unit=bar
